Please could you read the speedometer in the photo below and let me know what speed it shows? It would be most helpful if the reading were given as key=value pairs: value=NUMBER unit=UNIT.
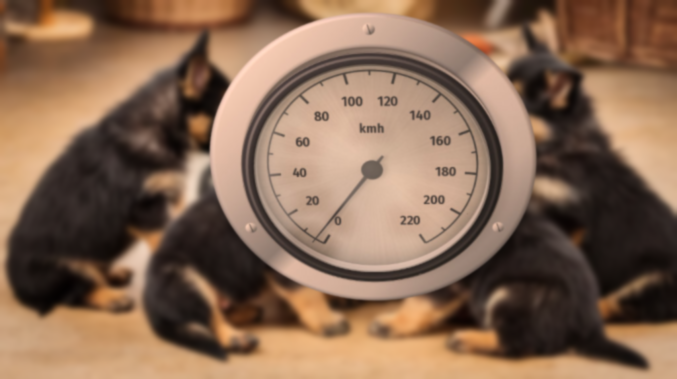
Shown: value=5 unit=km/h
